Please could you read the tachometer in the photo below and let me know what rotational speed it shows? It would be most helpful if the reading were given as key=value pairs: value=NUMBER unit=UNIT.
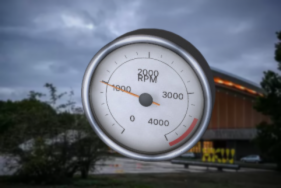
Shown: value=1000 unit=rpm
